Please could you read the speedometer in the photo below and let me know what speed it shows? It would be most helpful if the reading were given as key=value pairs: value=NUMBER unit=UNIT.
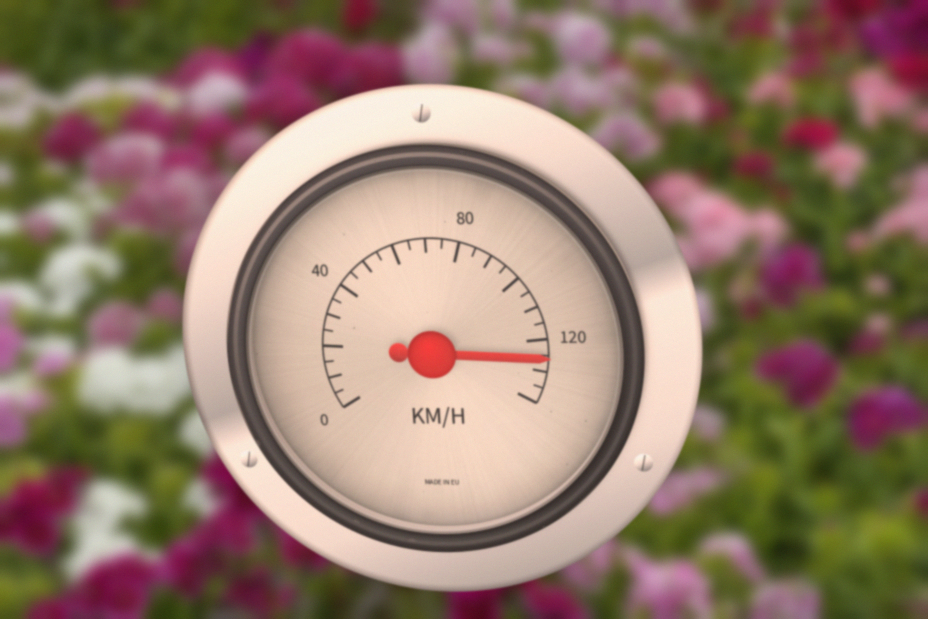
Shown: value=125 unit=km/h
